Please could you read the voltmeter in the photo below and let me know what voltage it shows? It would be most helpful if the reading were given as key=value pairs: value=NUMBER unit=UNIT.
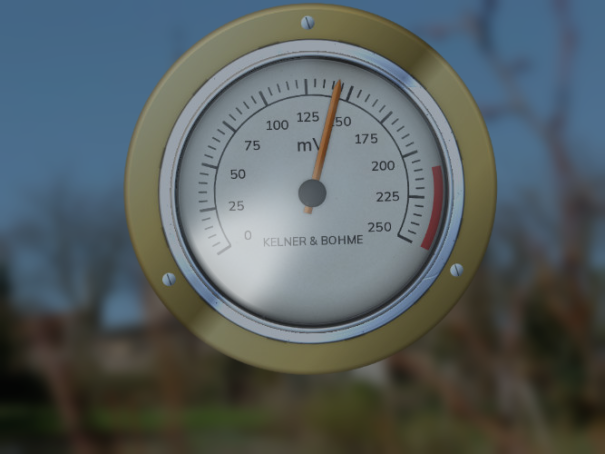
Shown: value=142.5 unit=mV
